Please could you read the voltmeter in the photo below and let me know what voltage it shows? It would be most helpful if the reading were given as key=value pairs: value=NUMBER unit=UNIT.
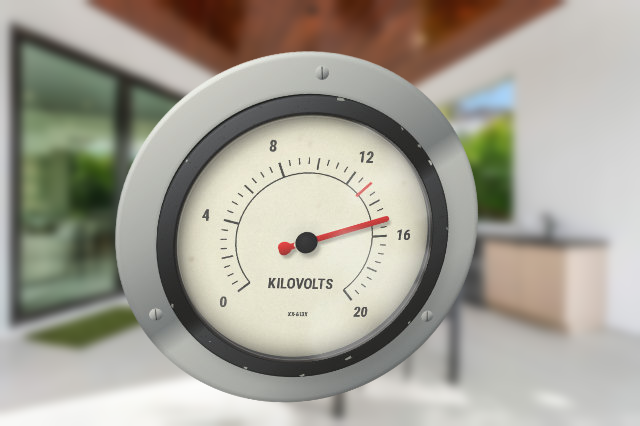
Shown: value=15 unit=kV
